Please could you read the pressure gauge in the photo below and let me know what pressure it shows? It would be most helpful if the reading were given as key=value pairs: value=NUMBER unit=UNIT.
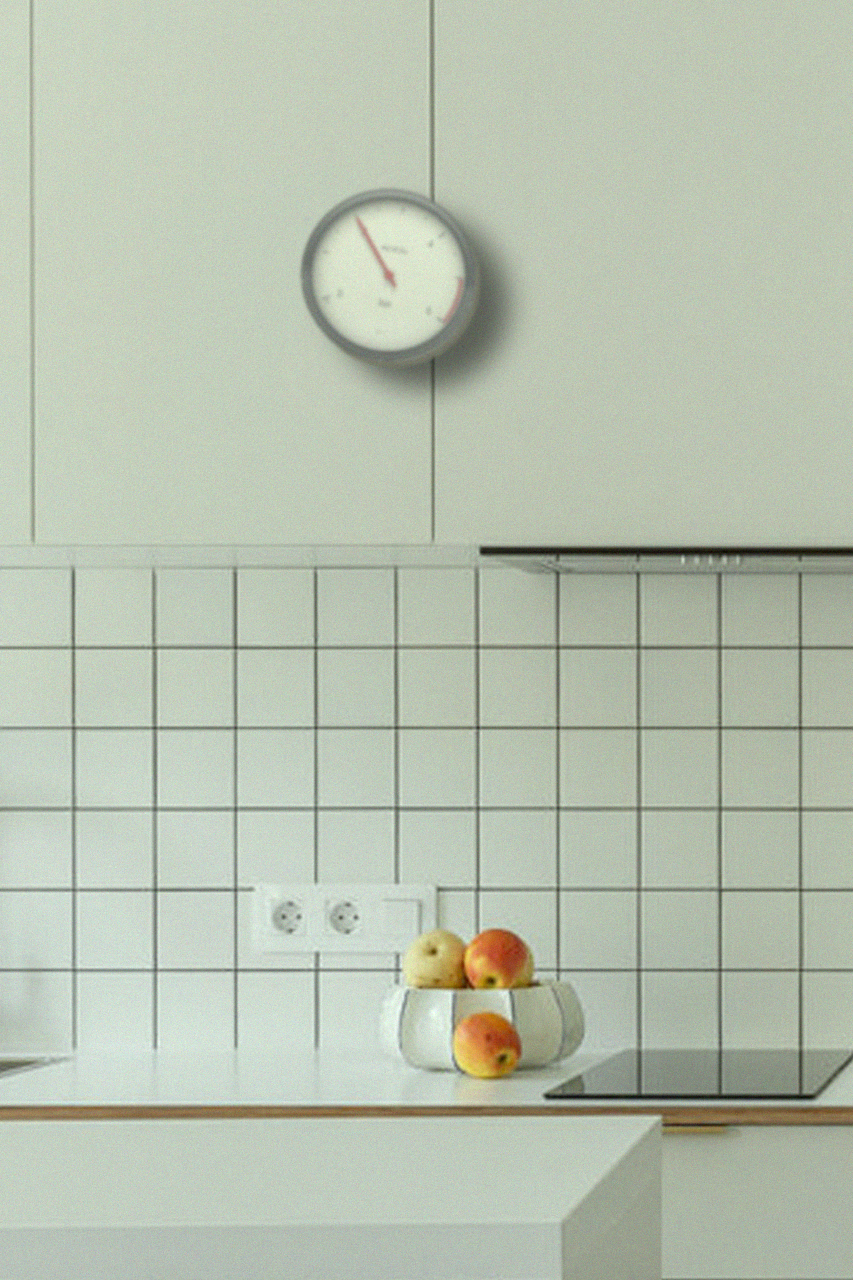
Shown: value=2 unit=bar
